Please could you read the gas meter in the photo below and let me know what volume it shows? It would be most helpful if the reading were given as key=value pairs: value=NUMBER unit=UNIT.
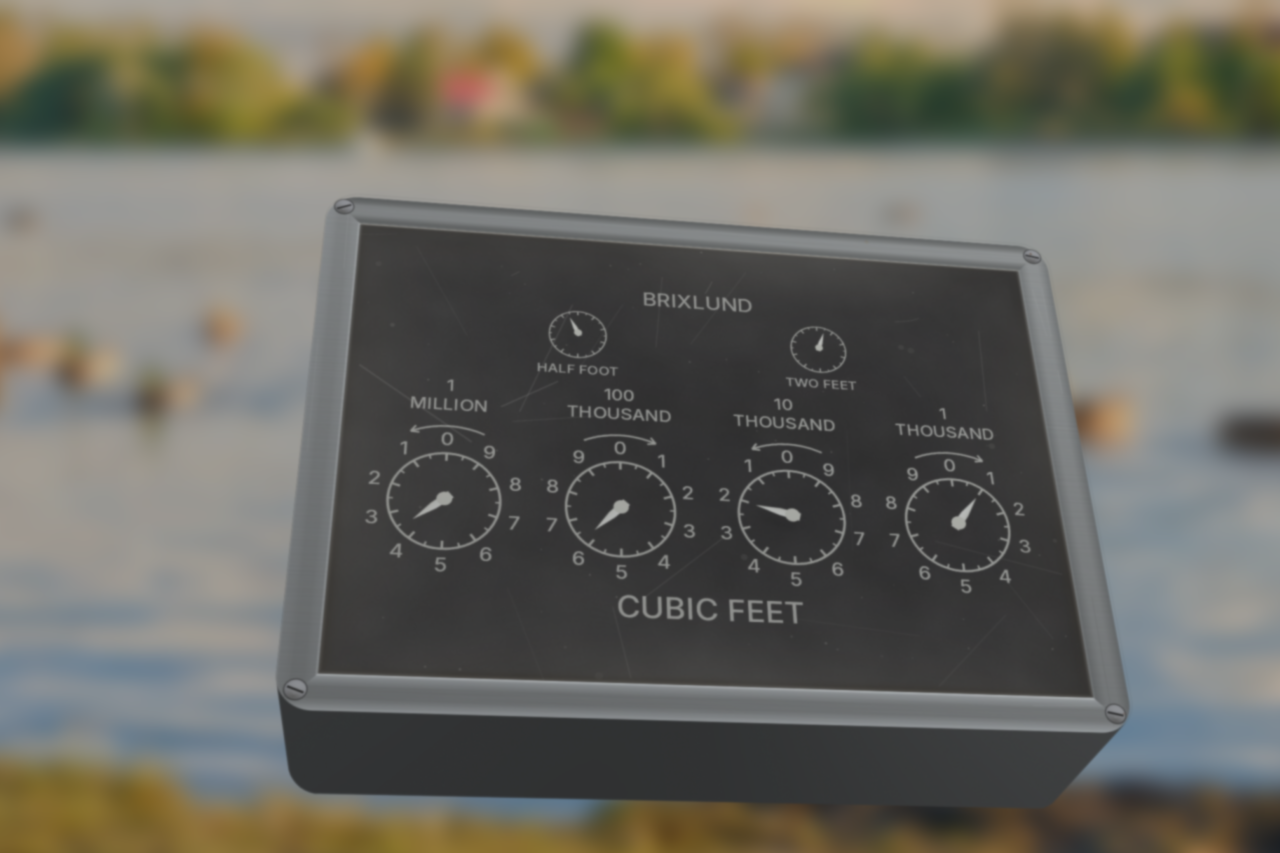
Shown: value=362100 unit=ft³
